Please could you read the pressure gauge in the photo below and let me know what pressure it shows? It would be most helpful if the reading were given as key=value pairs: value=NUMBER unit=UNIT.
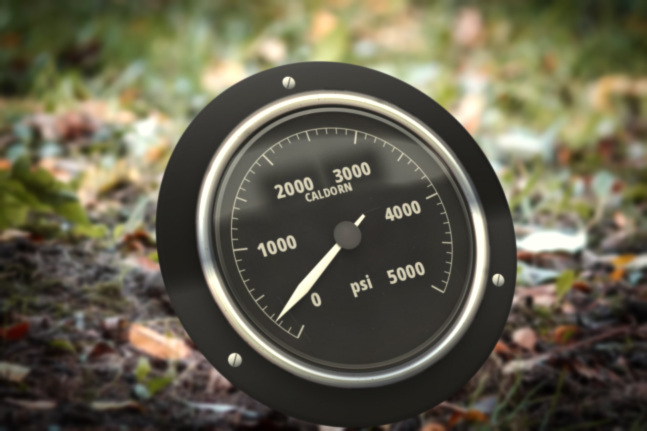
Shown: value=250 unit=psi
